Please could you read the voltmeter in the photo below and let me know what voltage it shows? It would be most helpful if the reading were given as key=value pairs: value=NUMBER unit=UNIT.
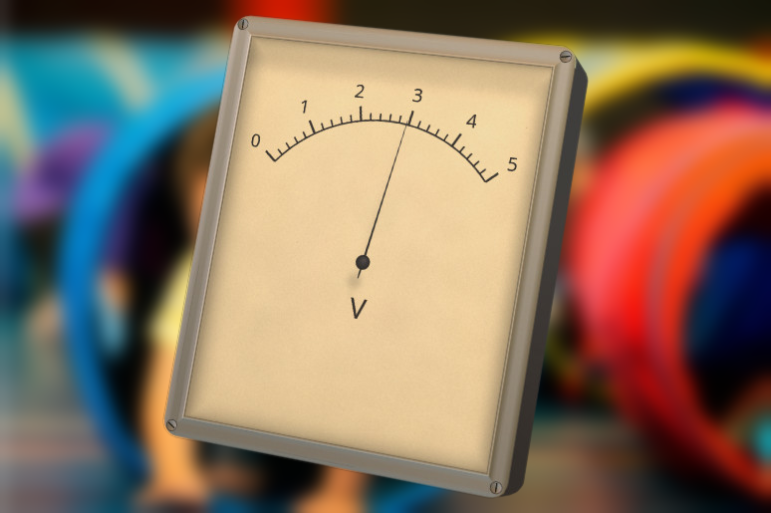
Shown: value=3 unit=V
